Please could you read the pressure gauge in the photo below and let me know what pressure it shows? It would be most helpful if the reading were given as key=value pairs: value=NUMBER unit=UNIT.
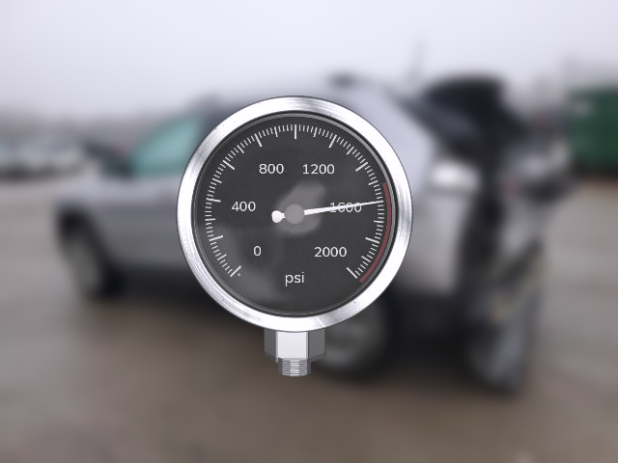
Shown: value=1600 unit=psi
